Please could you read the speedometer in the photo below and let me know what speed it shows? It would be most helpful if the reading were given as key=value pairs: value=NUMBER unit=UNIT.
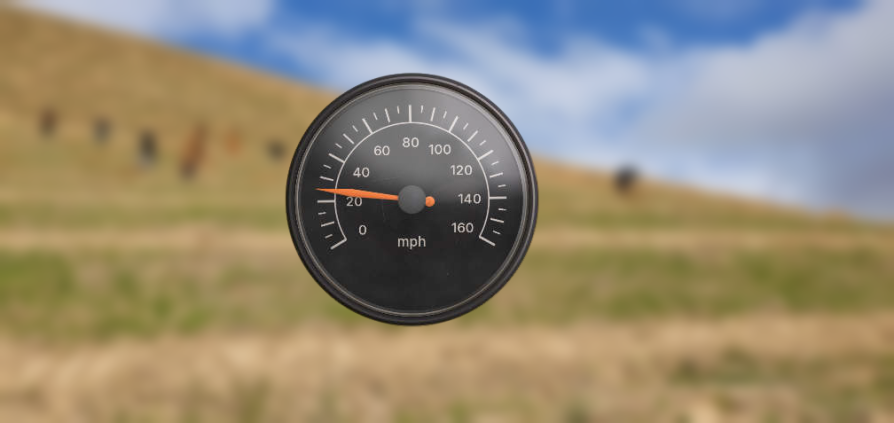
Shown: value=25 unit=mph
